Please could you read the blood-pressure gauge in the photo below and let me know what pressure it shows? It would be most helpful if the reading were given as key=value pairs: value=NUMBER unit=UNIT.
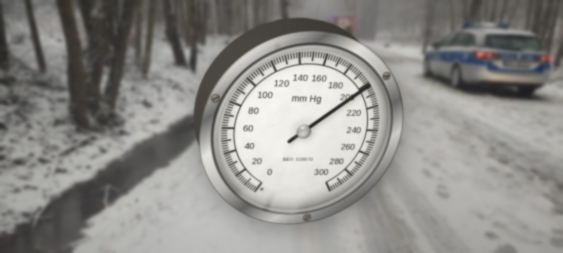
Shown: value=200 unit=mmHg
